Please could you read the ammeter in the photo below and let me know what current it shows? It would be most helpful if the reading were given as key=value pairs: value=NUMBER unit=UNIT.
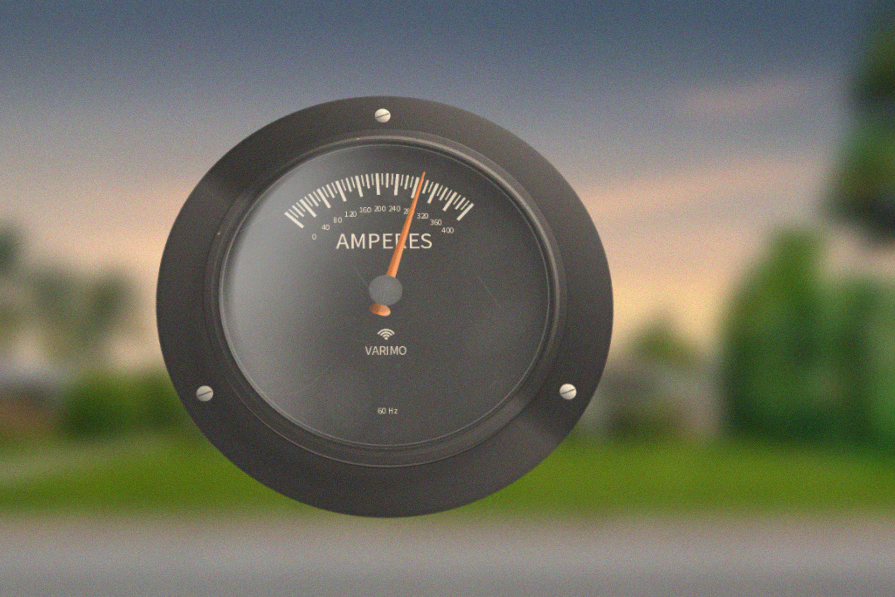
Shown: value=290 unit=A
